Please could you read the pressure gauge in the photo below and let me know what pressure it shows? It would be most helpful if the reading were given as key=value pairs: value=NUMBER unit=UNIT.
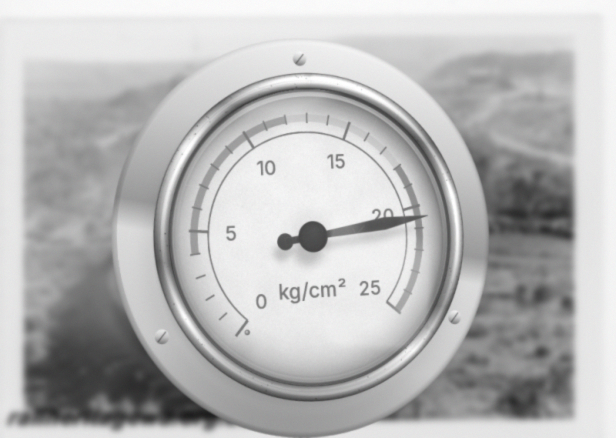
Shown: value=20.5 unit=kg/cm²
